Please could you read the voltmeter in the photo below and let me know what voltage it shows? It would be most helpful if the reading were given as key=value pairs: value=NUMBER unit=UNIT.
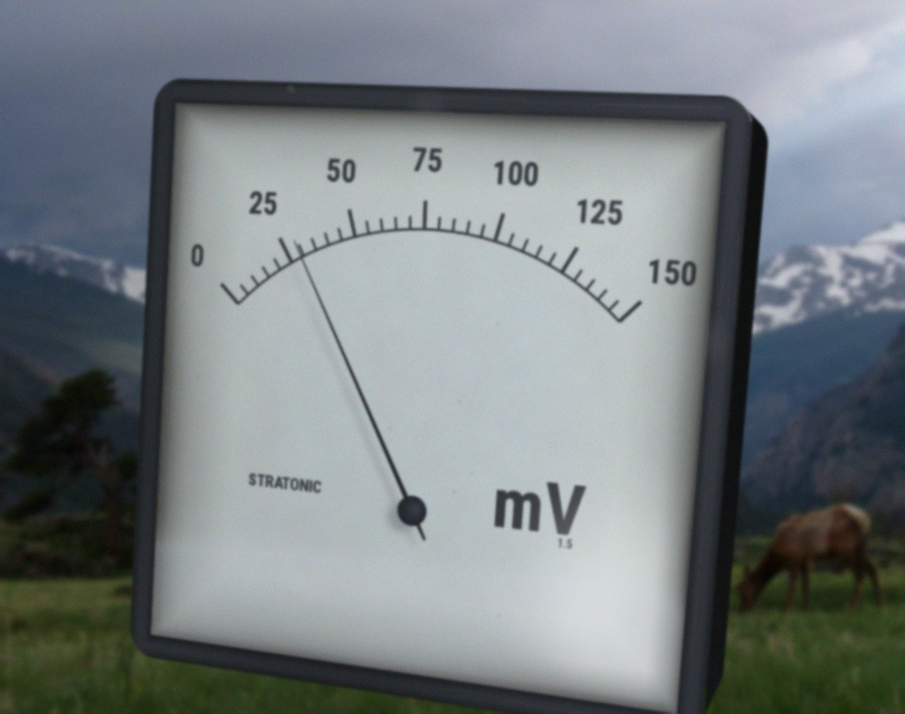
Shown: value=30 unit=mV
